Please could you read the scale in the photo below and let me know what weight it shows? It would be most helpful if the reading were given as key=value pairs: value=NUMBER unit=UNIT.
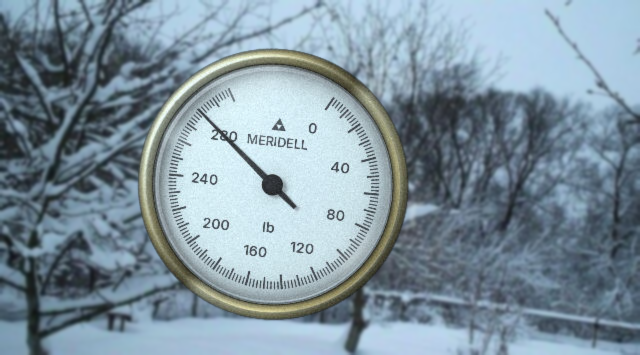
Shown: value=280 unit=lb
